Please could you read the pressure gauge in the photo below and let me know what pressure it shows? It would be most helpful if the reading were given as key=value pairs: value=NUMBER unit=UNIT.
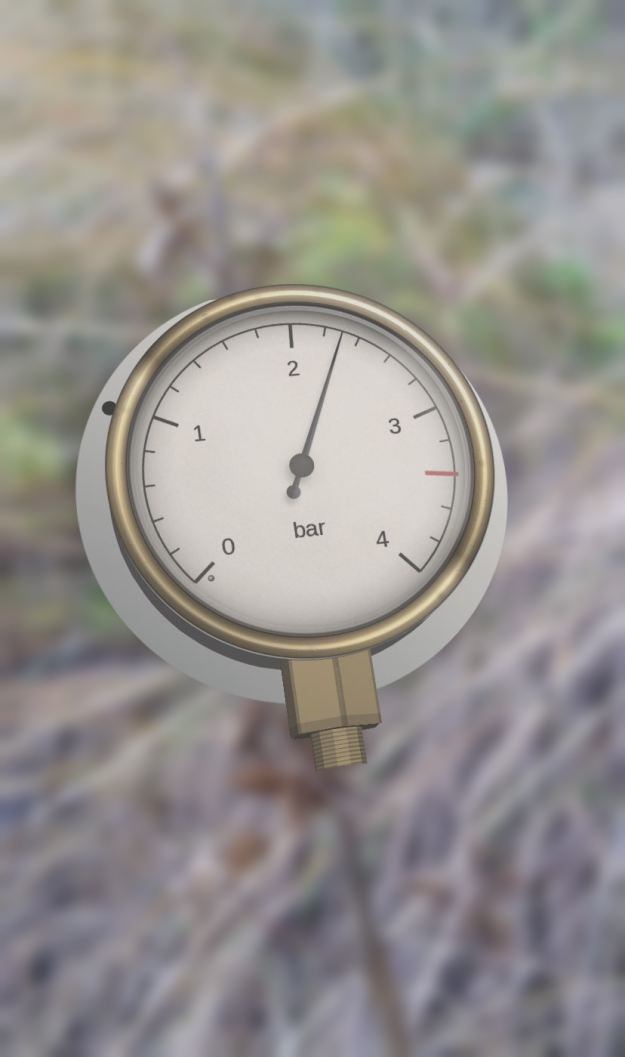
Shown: value=2.3 unit=bar
